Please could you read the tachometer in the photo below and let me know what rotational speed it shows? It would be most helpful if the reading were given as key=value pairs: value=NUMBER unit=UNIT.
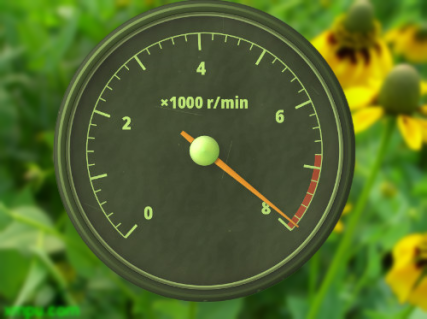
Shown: value=7900 unit=rpm
